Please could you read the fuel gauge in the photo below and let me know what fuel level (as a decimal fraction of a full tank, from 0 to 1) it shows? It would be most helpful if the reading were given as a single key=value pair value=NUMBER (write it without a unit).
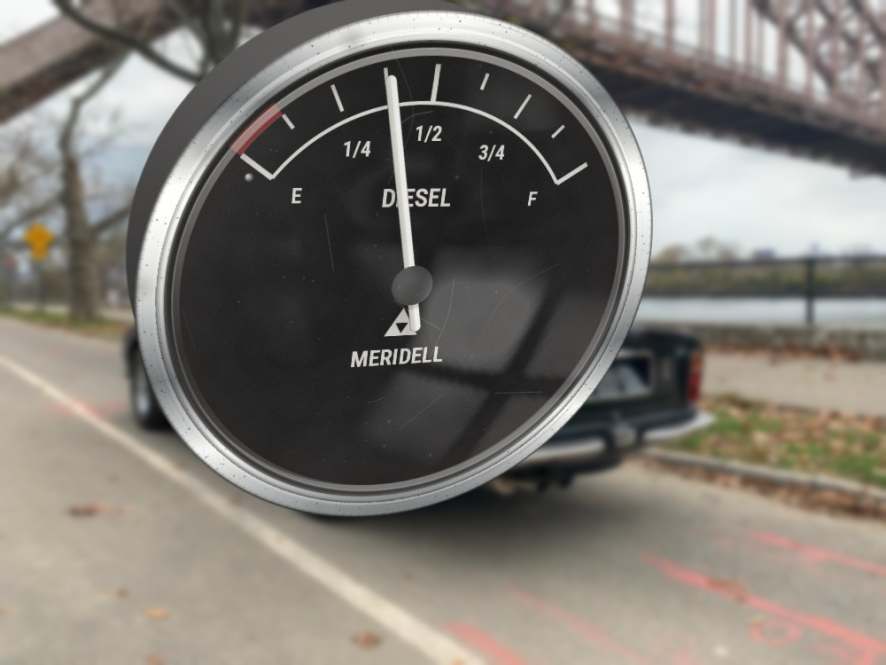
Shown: value=0.375
